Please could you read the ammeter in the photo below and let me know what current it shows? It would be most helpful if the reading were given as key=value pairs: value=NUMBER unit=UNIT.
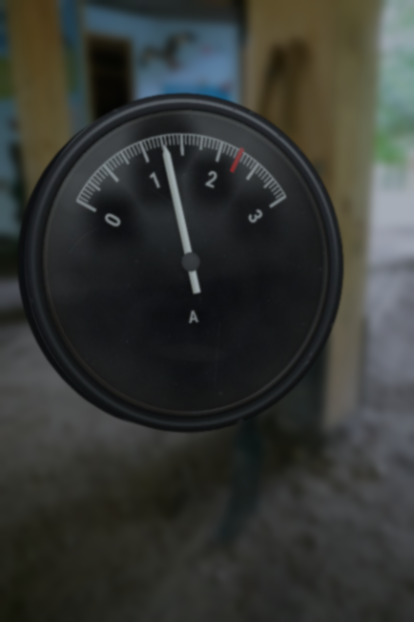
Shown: value=1.25 unit=A
